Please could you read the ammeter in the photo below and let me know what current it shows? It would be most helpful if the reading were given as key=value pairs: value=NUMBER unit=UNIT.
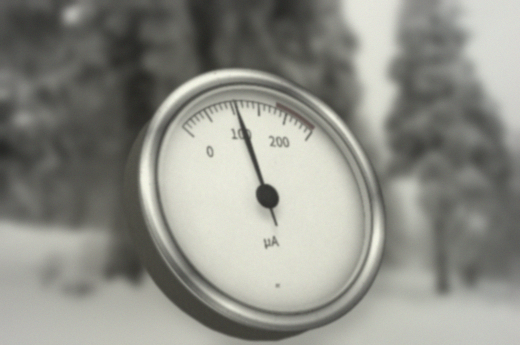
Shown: value=100 unit=µA
